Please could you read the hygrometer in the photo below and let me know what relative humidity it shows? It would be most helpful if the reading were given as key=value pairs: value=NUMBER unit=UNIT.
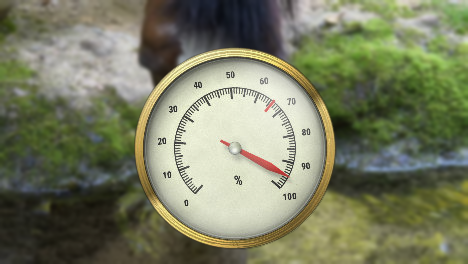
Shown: value=95 unit=%
